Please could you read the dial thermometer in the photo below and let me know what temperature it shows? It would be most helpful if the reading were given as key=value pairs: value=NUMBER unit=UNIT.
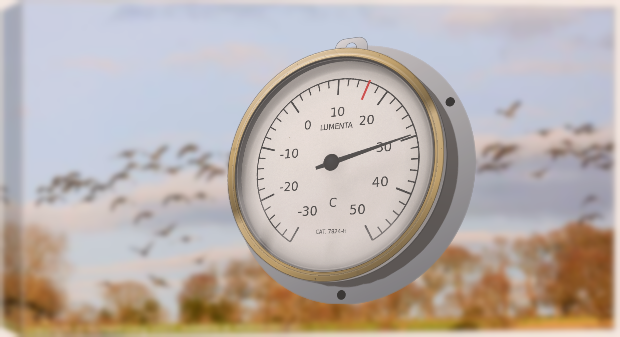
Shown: value=30 unit=°C
